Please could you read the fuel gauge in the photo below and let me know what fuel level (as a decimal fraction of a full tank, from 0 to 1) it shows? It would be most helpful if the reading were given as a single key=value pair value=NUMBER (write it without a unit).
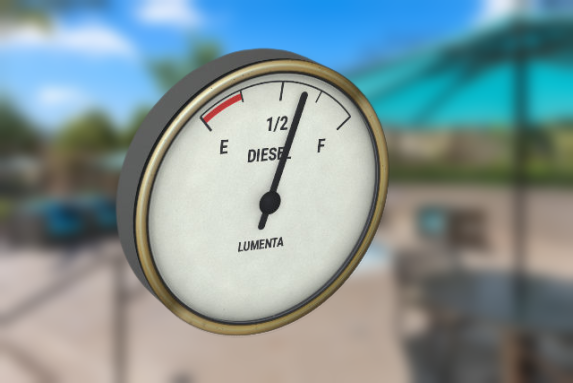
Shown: value=0.625
